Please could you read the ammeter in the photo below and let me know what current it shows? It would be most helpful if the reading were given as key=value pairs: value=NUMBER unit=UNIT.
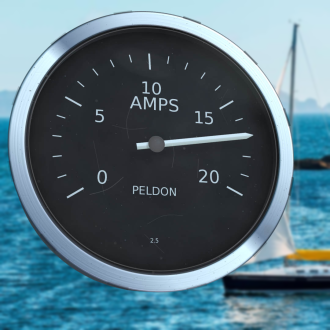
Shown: value=17 unit=A
